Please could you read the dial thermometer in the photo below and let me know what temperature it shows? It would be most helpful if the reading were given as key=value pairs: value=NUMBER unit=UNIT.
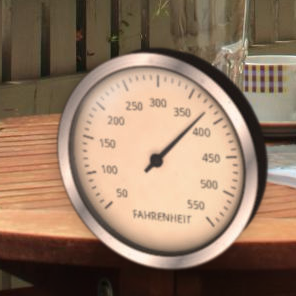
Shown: value=380 unit=°F
